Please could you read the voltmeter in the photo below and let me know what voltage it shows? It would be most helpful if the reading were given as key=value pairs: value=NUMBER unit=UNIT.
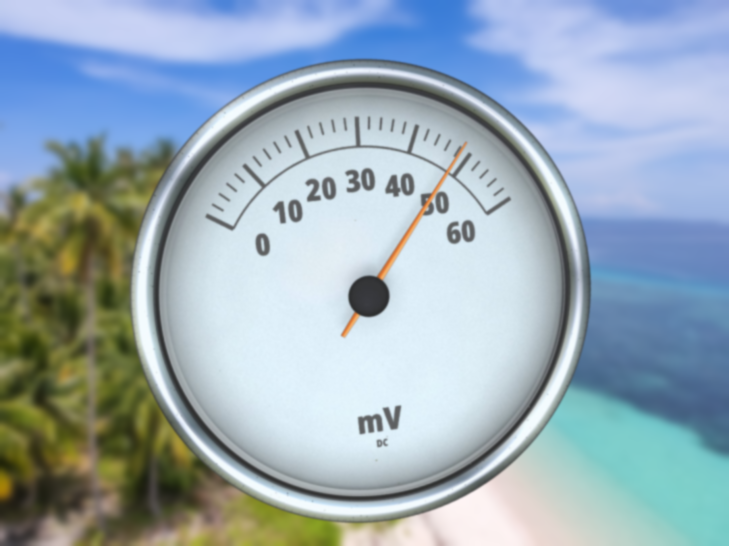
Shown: value=48 unit=mV
